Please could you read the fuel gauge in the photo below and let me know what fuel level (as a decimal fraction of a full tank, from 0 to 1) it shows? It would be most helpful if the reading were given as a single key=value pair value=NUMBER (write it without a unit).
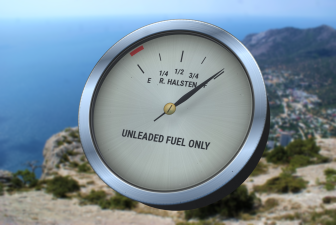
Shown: value=1
